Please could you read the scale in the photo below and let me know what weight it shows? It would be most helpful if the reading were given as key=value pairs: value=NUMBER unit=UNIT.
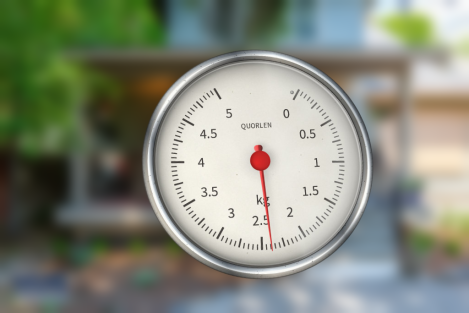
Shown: value=2.4 unit=kg
